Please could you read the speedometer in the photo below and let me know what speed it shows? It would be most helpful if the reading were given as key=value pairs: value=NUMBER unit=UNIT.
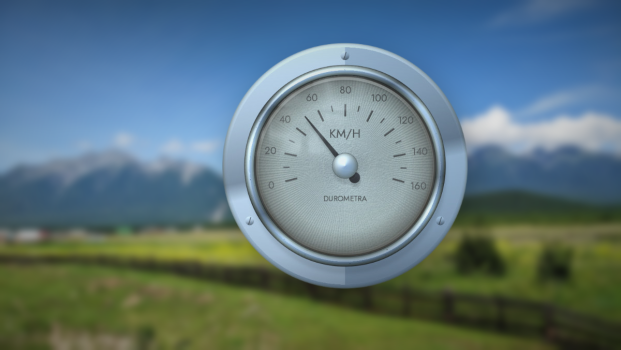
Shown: value=50 unit=km/h
